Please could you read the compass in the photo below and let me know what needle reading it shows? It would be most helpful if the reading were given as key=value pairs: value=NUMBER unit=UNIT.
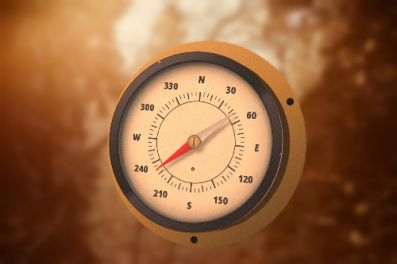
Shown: value=230 unit=°
